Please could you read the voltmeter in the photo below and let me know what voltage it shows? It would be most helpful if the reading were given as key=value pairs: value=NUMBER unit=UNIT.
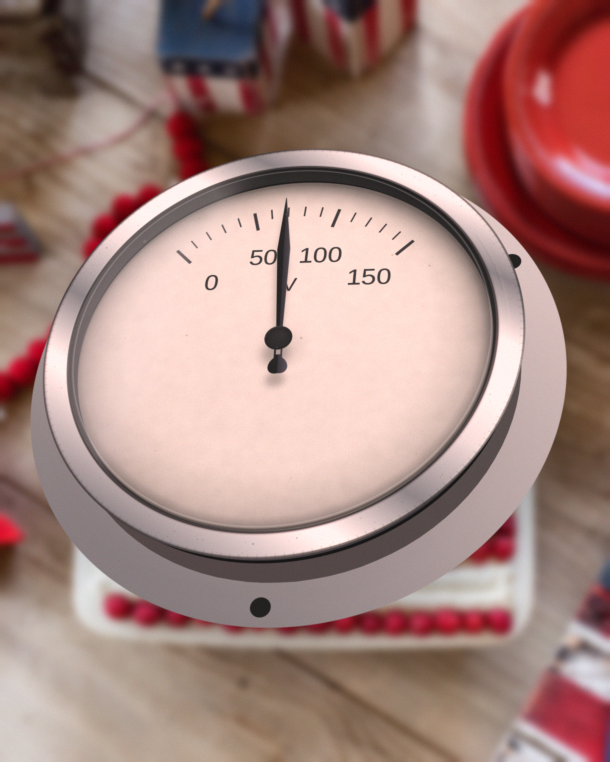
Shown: value=70 unit=V
